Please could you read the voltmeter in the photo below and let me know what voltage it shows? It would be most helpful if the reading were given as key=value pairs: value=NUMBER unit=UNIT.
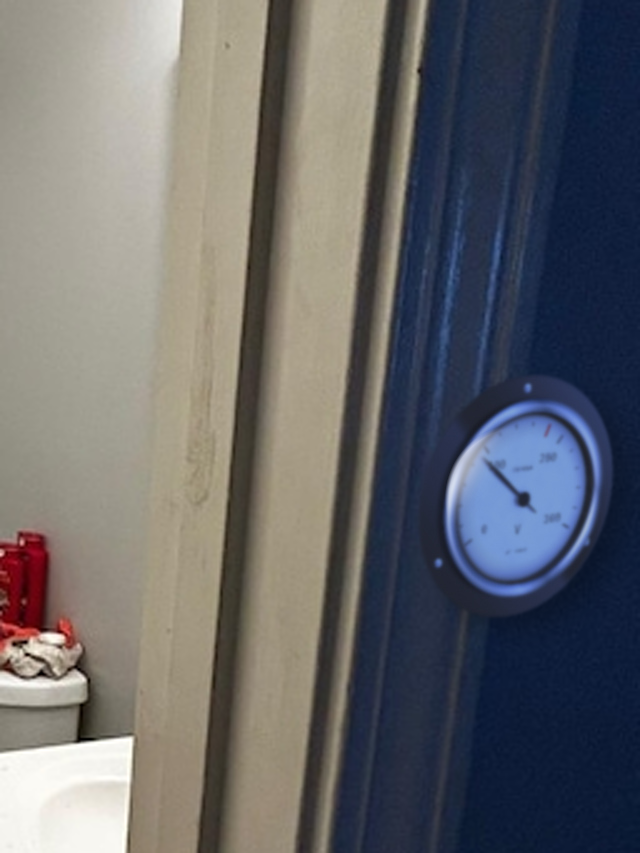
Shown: value=90 unit=V
